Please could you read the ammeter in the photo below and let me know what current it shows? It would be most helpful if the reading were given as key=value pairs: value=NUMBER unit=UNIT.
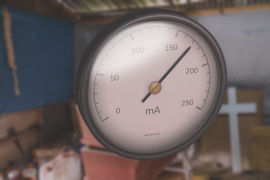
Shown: value=170 unit=mA
